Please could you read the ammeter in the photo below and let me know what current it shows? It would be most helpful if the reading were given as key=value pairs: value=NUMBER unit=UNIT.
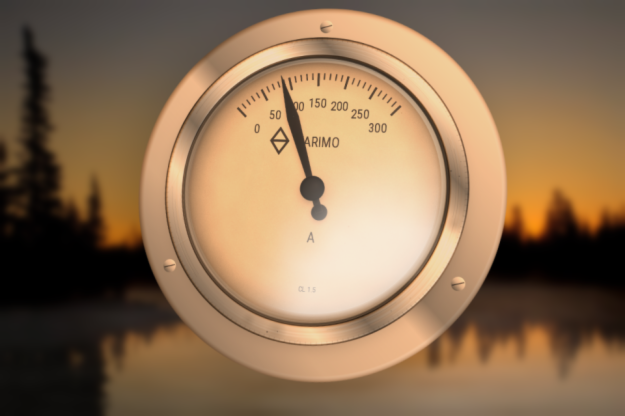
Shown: value=90 unit=A
